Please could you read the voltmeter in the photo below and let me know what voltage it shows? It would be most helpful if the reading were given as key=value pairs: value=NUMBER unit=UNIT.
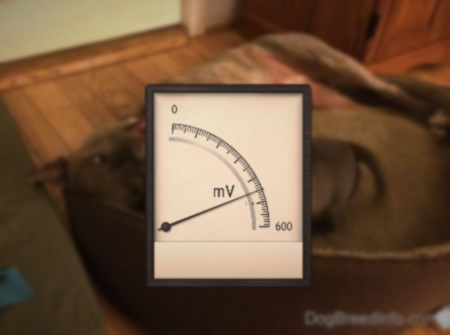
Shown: value=450 unit=mV
